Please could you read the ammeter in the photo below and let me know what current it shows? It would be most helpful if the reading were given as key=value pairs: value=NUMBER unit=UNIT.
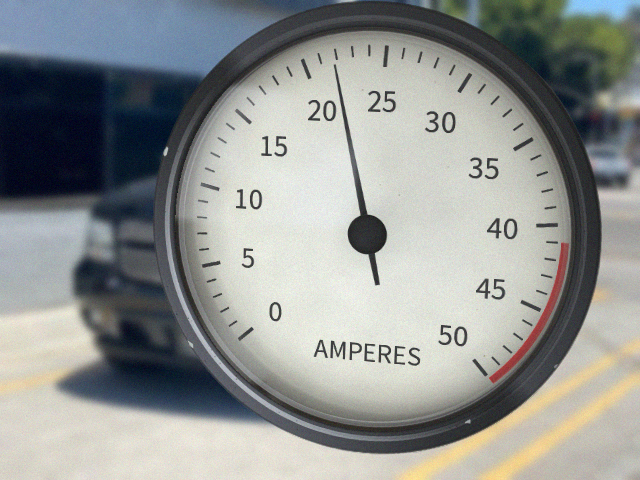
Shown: value=22 unit=A
